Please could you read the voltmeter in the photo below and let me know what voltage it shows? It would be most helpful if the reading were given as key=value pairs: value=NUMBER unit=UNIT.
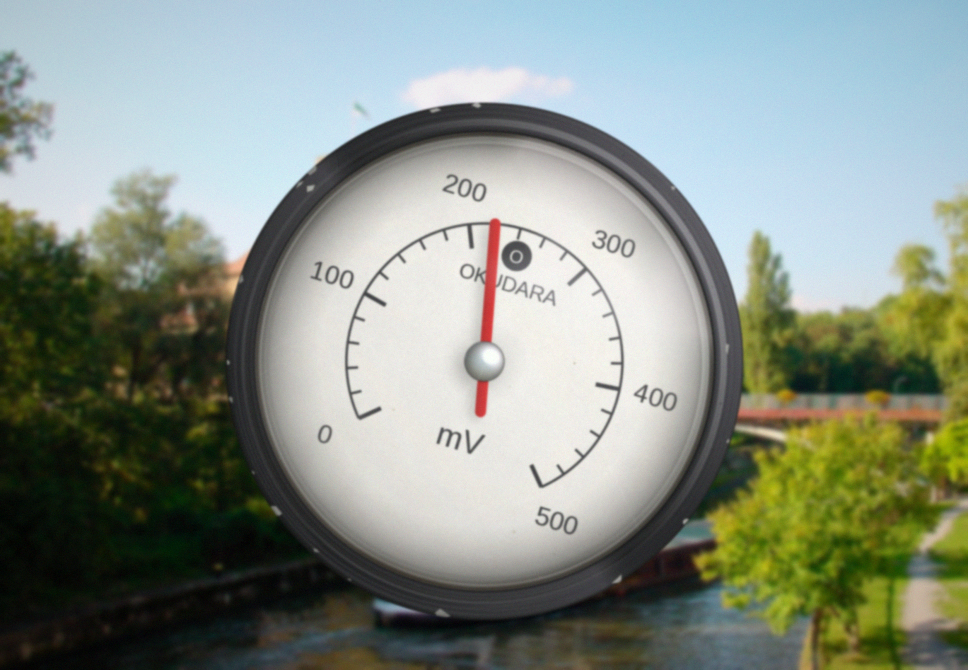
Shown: value=220 unit=mV
